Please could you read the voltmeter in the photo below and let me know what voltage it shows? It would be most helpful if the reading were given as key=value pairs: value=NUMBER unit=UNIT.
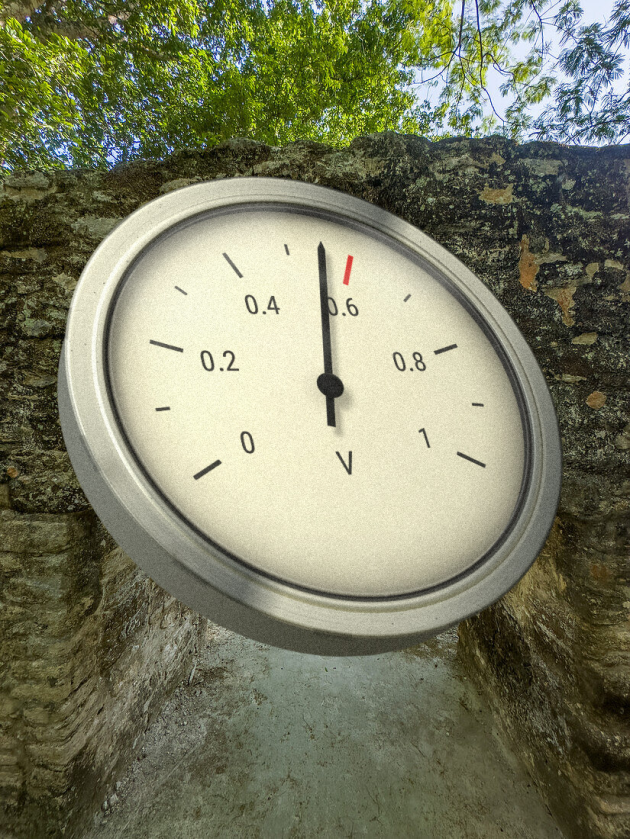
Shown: value=0.55 unit=V
